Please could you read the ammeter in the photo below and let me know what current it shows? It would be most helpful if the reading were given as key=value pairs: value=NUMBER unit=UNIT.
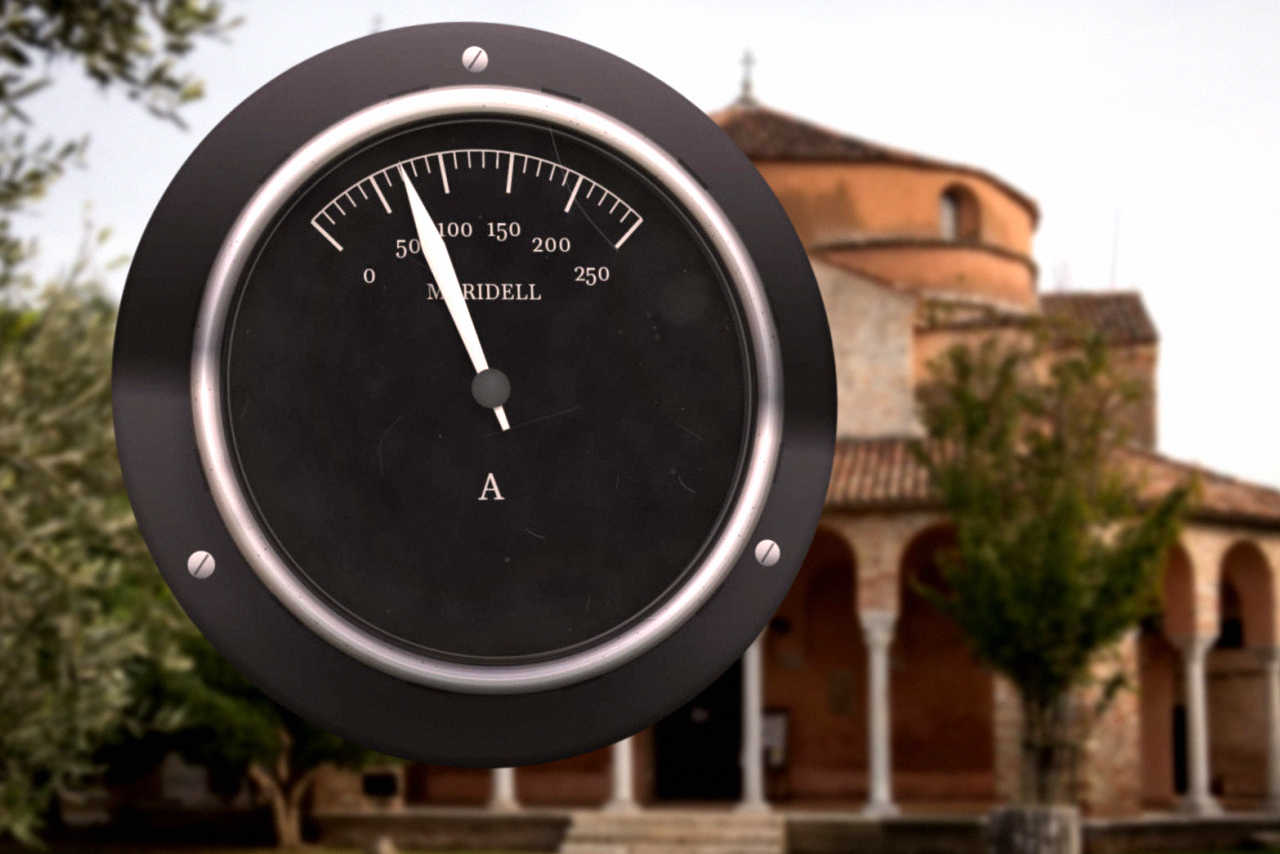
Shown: value=70 unit=A
